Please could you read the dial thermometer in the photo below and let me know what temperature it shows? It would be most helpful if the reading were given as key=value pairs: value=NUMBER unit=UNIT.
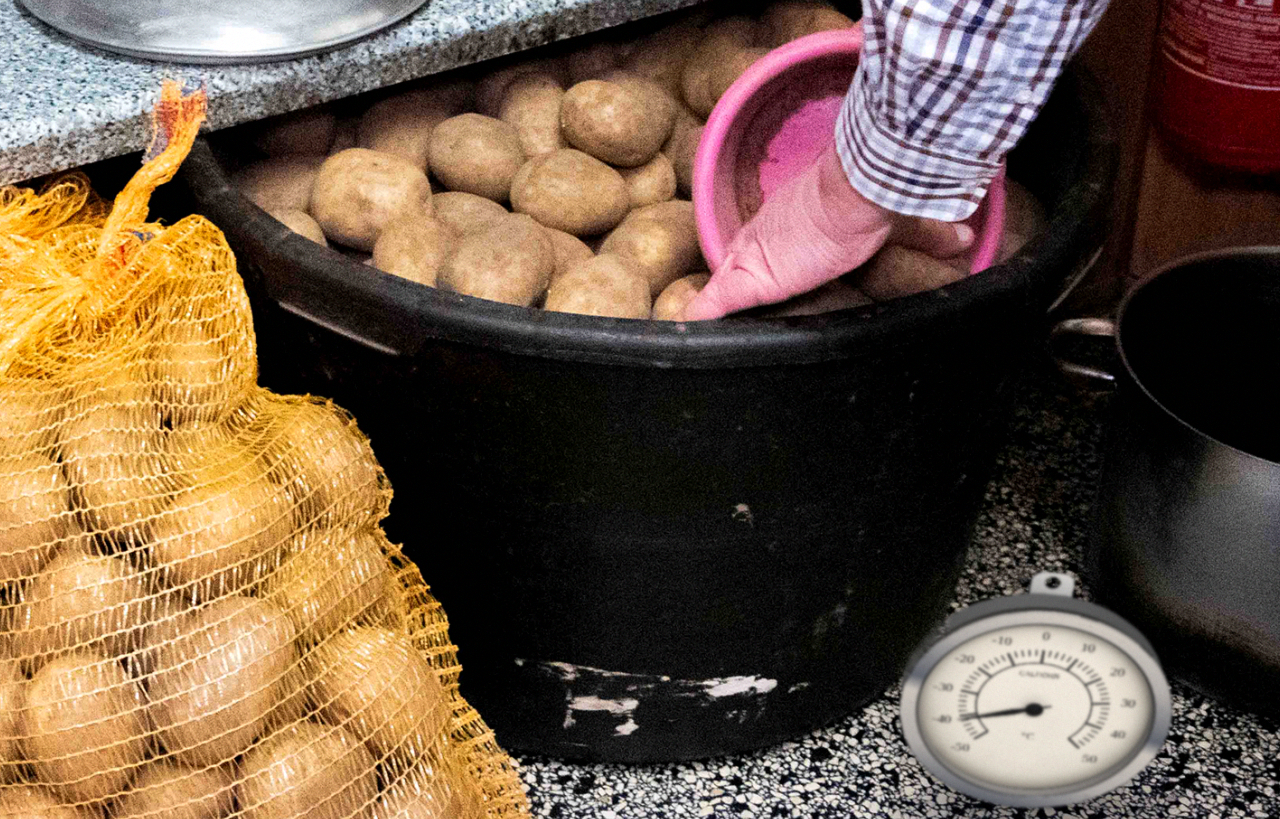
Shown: value=-40 unit=°C
